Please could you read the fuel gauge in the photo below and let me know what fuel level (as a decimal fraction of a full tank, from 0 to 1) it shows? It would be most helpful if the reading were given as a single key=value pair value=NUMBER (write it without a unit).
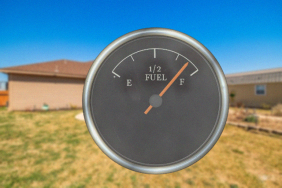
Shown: value=0.875
